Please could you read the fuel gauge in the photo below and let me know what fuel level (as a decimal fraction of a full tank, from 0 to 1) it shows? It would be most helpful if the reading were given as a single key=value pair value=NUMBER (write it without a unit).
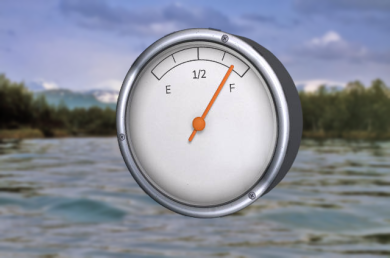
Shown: value=0.875
